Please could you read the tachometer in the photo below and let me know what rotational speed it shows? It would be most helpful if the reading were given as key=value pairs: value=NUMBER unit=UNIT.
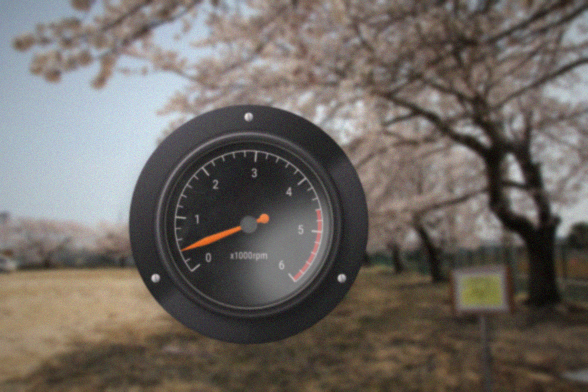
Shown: value=400 unit=rpm
